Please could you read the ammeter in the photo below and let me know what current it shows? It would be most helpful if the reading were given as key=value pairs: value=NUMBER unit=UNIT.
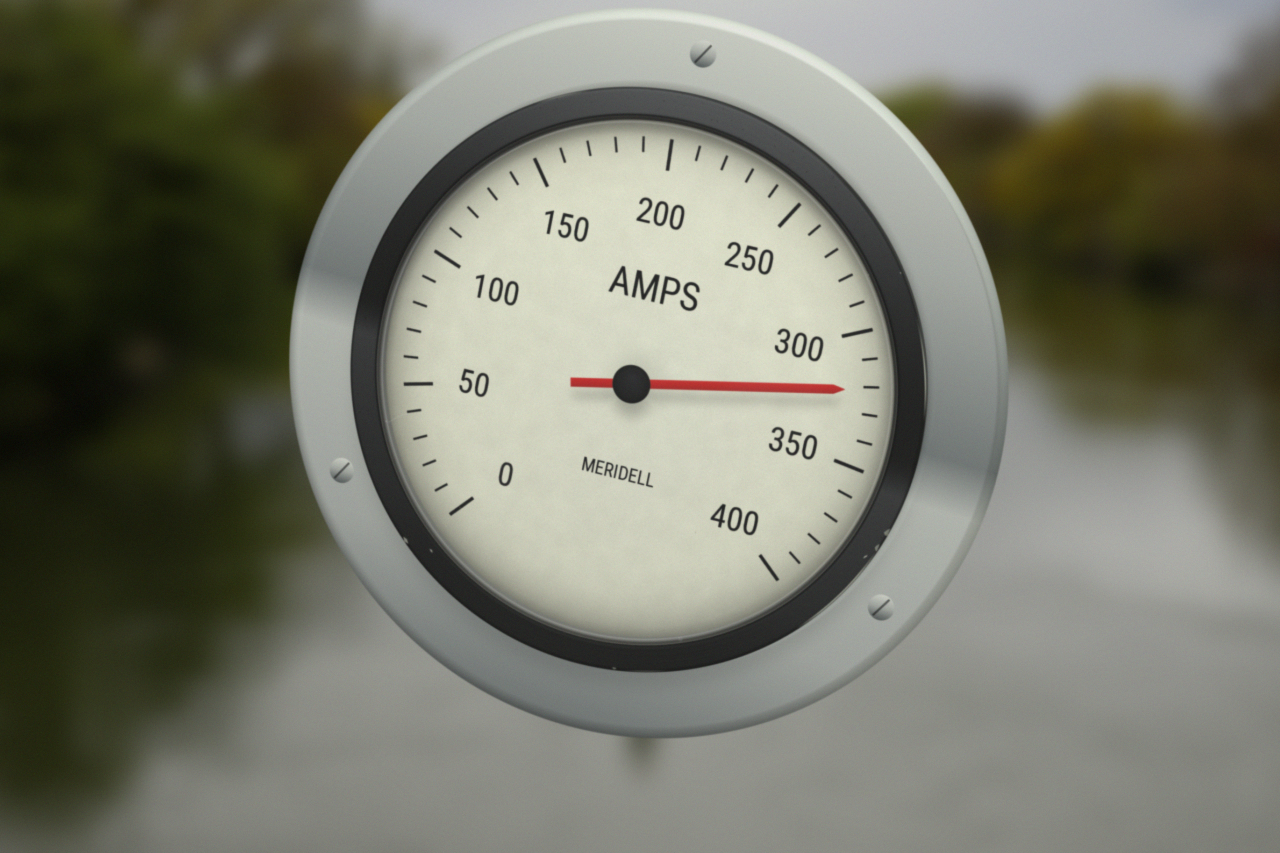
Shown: value=320 unit=A
